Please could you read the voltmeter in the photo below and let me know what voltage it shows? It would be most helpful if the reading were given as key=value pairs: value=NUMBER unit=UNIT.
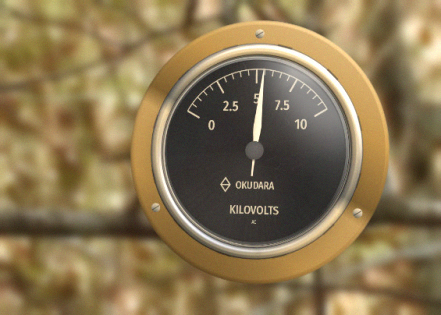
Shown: value=5.5 unit=kV
